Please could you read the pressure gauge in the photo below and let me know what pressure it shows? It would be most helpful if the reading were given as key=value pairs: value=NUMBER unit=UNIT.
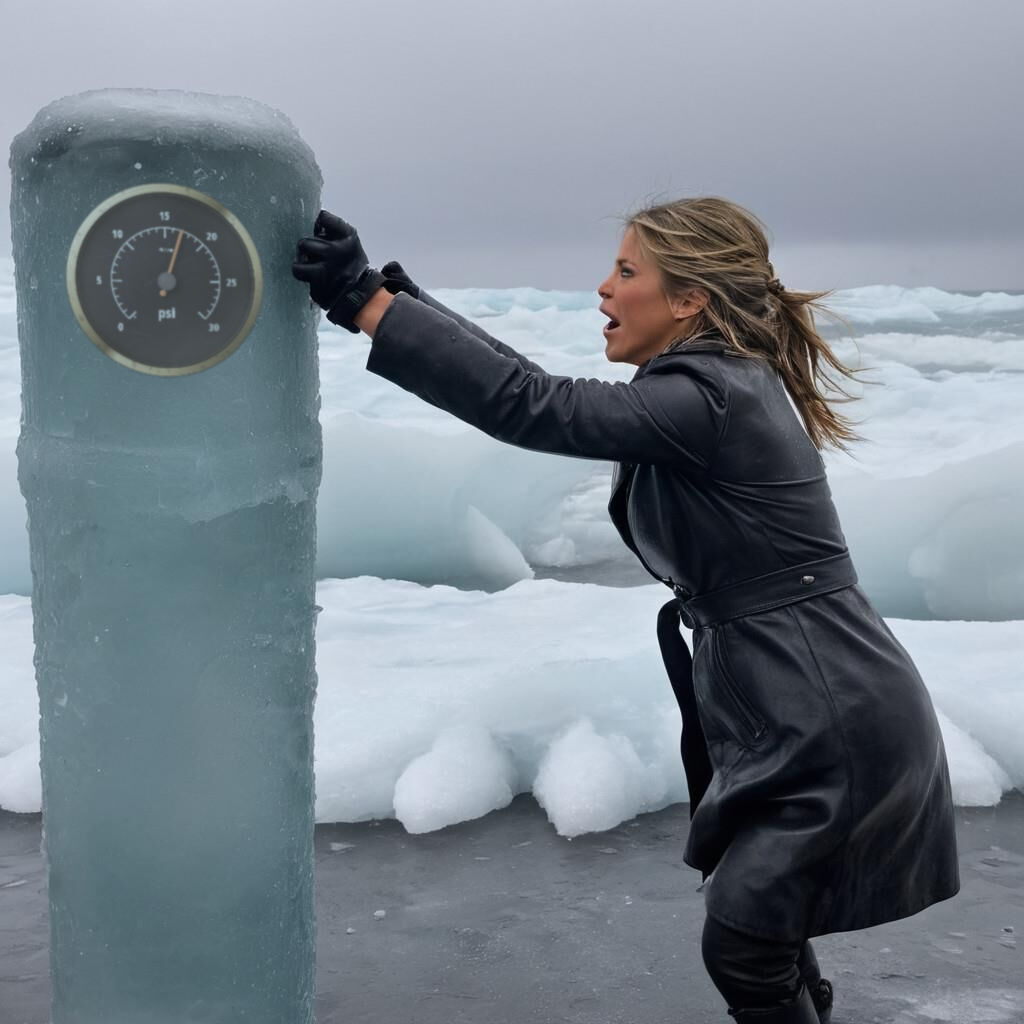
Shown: value=17 unit=psi
